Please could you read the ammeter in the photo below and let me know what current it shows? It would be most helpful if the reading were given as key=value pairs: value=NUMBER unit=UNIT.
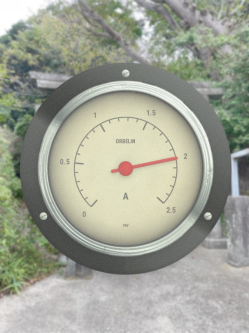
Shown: value=2 unit=A
